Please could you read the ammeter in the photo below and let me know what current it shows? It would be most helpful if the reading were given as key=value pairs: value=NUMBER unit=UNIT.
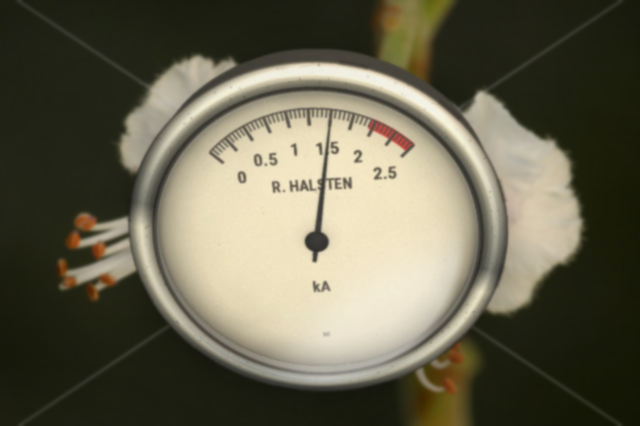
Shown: value=1.5 unit=kA
